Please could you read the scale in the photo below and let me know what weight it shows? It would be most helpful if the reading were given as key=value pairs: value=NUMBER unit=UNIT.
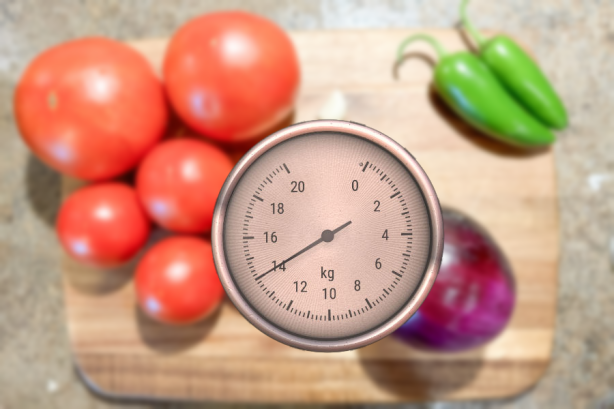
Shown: value=14 unit=kg
